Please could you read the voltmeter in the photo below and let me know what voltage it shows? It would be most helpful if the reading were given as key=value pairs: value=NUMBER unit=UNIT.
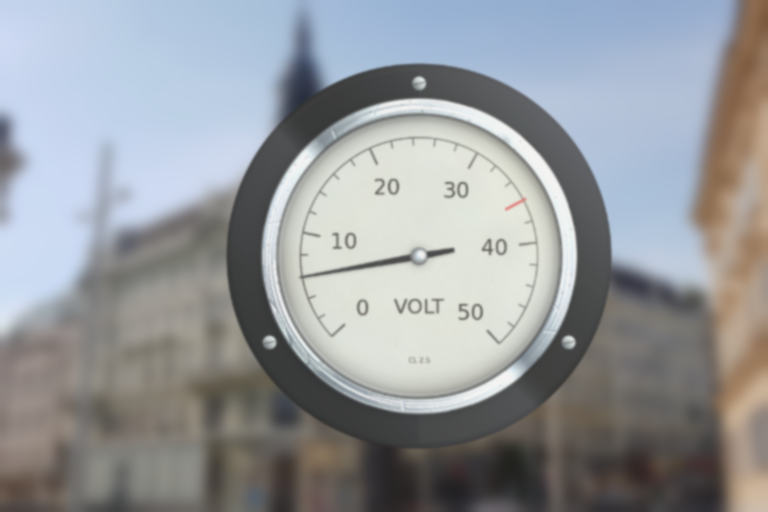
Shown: value=6 unit=V
